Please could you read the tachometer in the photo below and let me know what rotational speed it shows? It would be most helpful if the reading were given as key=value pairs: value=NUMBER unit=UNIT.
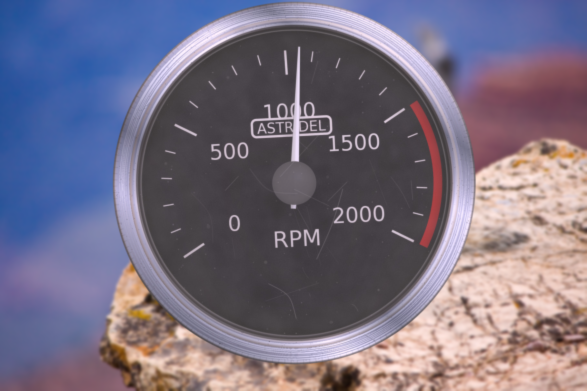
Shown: value=1050 unit=rpm
